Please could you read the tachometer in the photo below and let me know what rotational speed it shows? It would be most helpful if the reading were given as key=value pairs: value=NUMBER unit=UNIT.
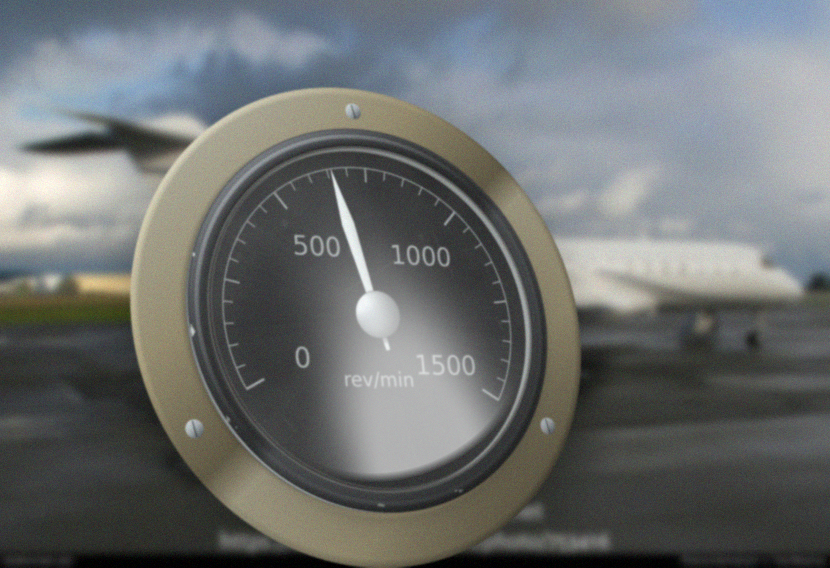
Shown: value=650 unit=rpm
